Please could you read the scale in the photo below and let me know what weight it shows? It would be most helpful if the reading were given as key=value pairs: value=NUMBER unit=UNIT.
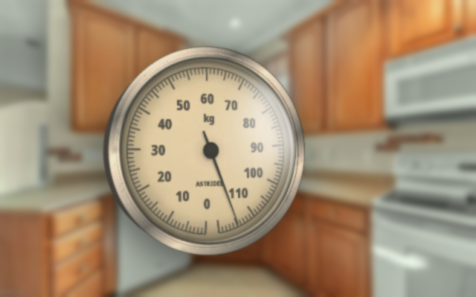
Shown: value=115 unit=kg
